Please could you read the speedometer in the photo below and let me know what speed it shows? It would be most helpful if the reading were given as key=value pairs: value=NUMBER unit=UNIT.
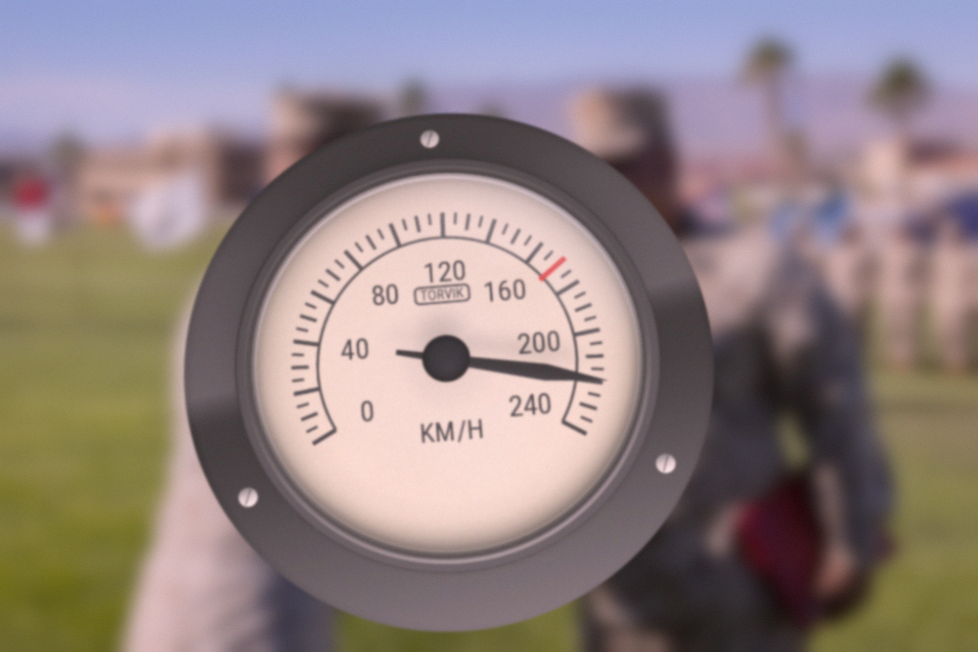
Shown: value=220 unit=km/h
